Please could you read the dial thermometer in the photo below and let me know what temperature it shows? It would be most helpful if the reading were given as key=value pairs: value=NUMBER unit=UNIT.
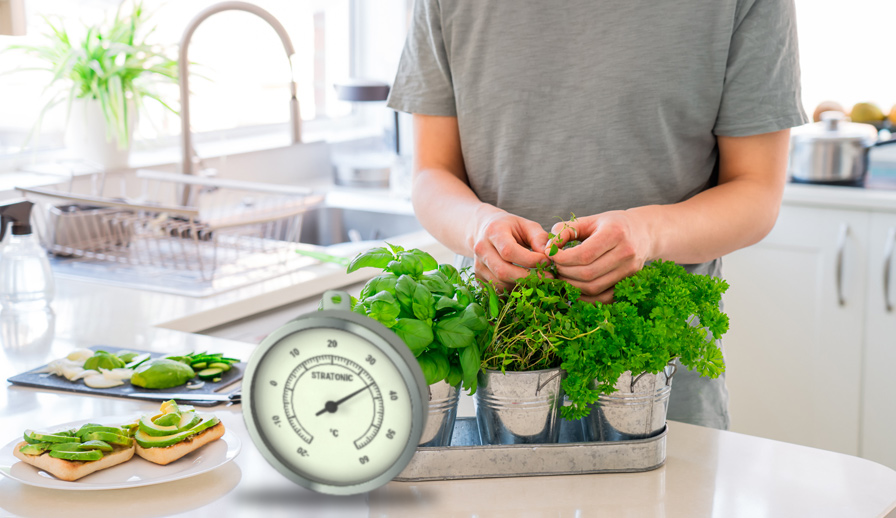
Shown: value=35 unit=°C
